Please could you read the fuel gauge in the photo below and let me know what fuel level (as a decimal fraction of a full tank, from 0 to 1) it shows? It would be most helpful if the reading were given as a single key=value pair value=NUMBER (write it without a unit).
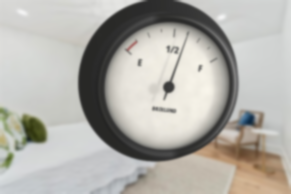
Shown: value=0.625
